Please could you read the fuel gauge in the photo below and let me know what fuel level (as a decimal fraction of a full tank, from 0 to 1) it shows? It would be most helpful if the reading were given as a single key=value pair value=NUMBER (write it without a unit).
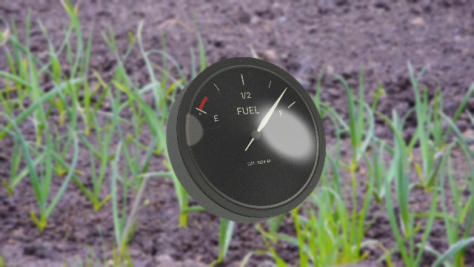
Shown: value=0.875
